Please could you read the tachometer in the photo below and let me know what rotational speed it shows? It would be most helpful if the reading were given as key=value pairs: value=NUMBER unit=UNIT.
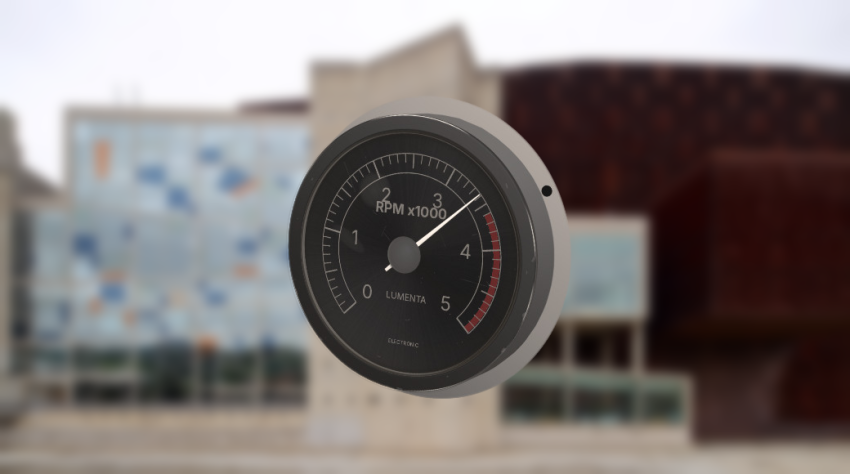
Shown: value=3400 unit=rpm
